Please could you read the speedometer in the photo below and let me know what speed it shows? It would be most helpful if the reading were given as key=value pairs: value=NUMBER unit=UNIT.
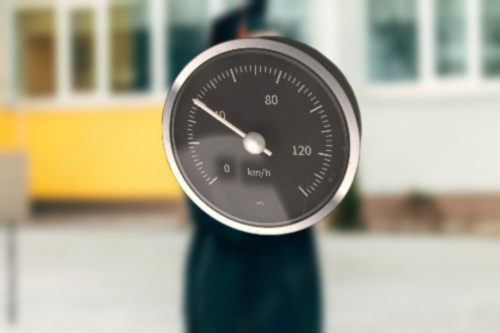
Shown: value=40 unit=km/h
